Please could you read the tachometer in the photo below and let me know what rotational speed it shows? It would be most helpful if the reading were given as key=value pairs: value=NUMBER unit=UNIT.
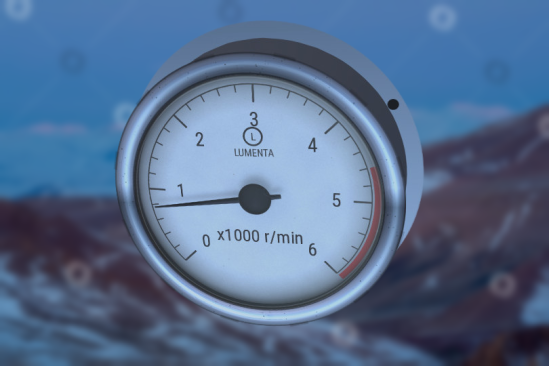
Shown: value=800 unit=rpm
